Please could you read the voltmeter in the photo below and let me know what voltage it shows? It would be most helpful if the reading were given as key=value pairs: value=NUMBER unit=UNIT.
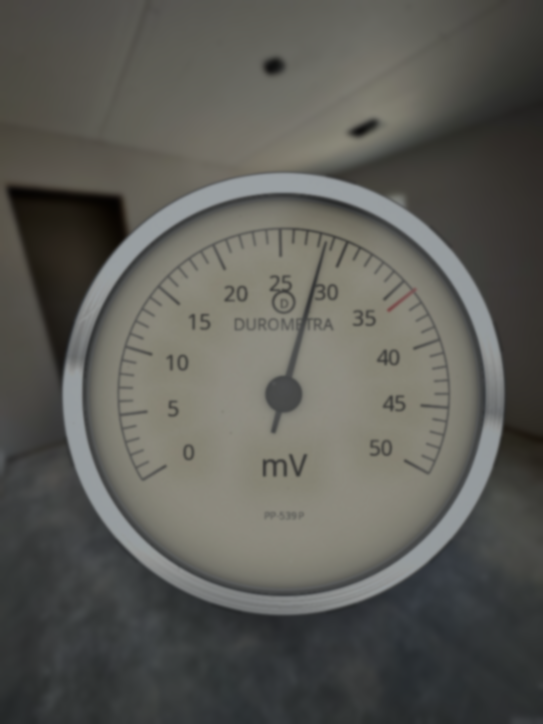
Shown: value=28.5 unit=mV
